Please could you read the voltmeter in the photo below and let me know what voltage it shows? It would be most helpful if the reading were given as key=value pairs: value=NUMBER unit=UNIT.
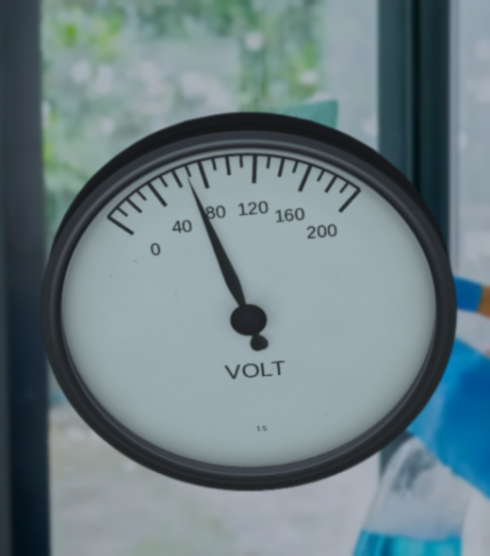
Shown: value=70 unit=V
